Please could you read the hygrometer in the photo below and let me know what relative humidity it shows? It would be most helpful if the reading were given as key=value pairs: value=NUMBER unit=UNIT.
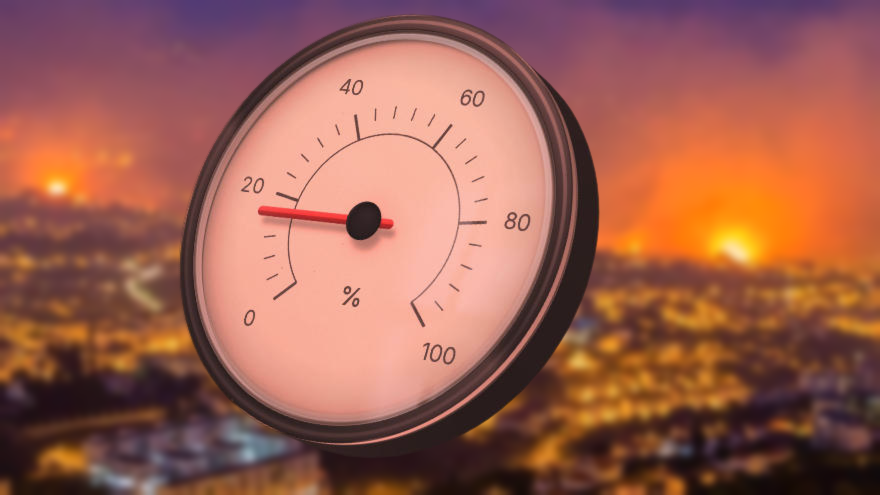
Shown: value=16 unit=%
